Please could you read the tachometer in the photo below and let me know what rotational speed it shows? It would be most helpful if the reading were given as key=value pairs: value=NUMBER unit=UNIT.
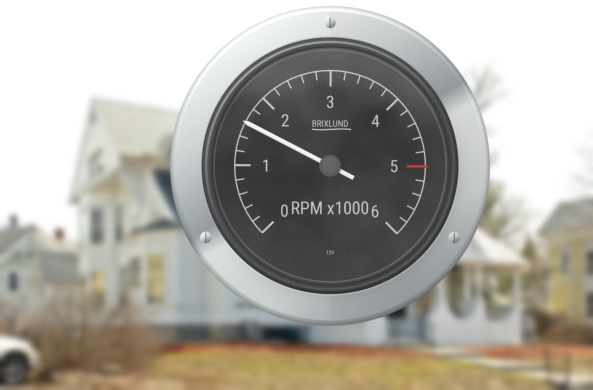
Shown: value=1600 unit=rpm
